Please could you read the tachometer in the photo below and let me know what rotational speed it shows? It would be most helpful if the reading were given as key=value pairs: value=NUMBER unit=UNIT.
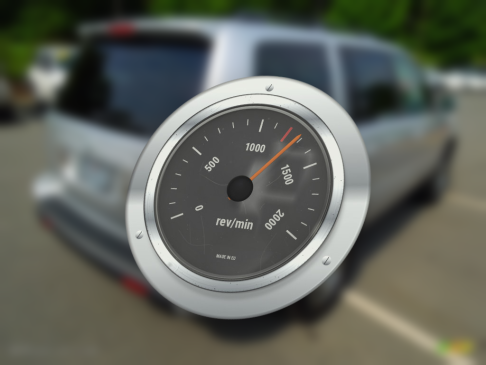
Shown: value=1300 unit=rpm
